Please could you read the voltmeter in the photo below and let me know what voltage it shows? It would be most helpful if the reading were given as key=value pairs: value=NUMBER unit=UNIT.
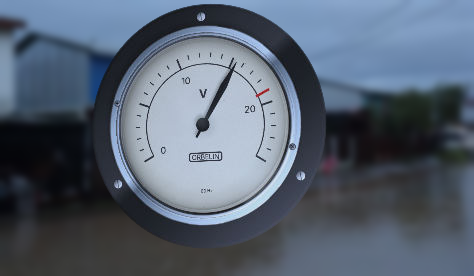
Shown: value=15.5 unit=V
